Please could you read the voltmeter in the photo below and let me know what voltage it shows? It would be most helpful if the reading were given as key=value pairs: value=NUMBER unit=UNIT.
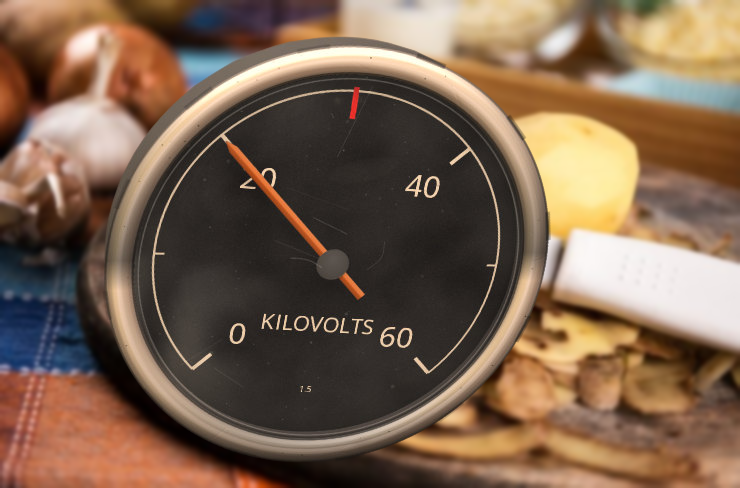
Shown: value=20 unit=kV
